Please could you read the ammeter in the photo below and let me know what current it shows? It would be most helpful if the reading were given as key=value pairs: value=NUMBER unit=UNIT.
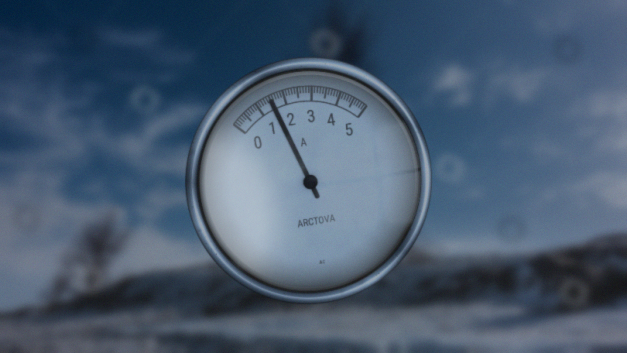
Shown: value=1.5 unit=A
